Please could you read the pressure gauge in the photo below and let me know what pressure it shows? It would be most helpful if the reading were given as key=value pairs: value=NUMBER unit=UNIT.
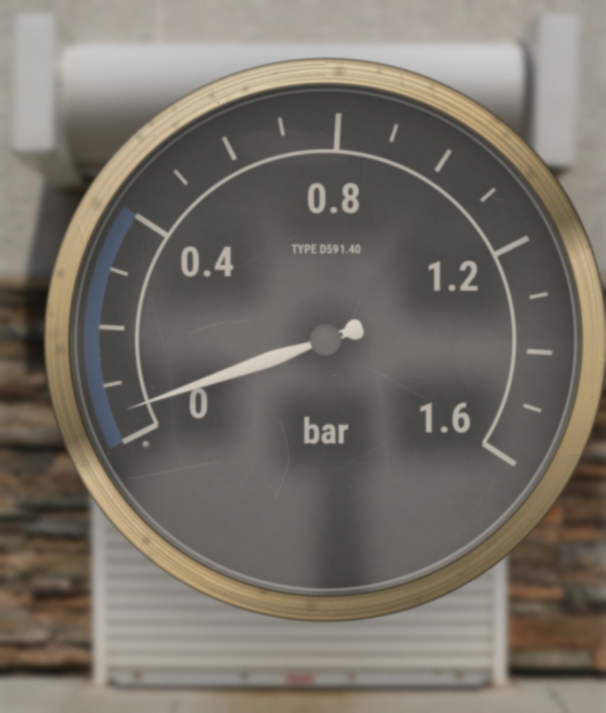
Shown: value=0.05 unit=bar
